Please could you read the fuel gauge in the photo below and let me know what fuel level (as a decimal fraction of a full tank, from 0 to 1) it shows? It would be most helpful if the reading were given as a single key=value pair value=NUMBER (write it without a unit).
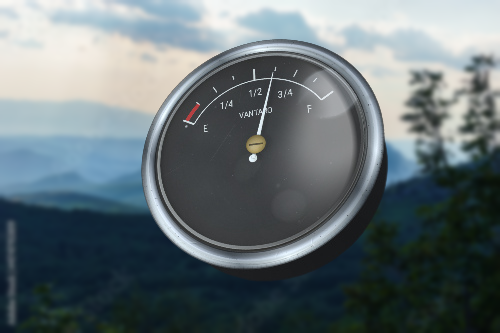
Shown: value=0.625
